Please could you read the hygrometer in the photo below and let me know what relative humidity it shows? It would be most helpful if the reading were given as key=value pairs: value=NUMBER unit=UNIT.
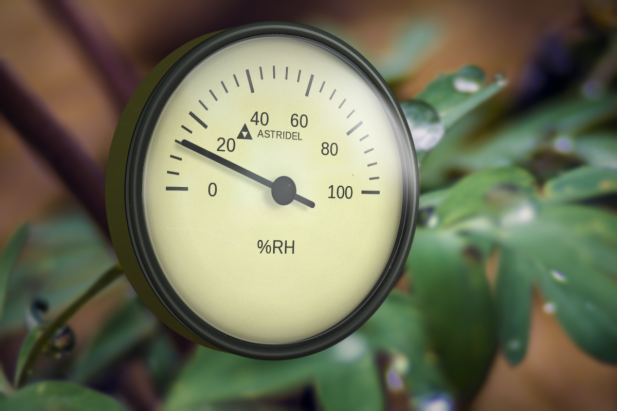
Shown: value=12 unit=%
